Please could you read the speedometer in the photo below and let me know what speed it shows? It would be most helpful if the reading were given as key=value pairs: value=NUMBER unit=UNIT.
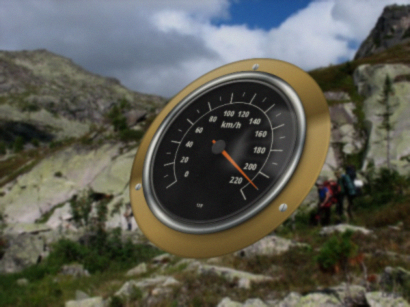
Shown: value=210 unit=km/h
